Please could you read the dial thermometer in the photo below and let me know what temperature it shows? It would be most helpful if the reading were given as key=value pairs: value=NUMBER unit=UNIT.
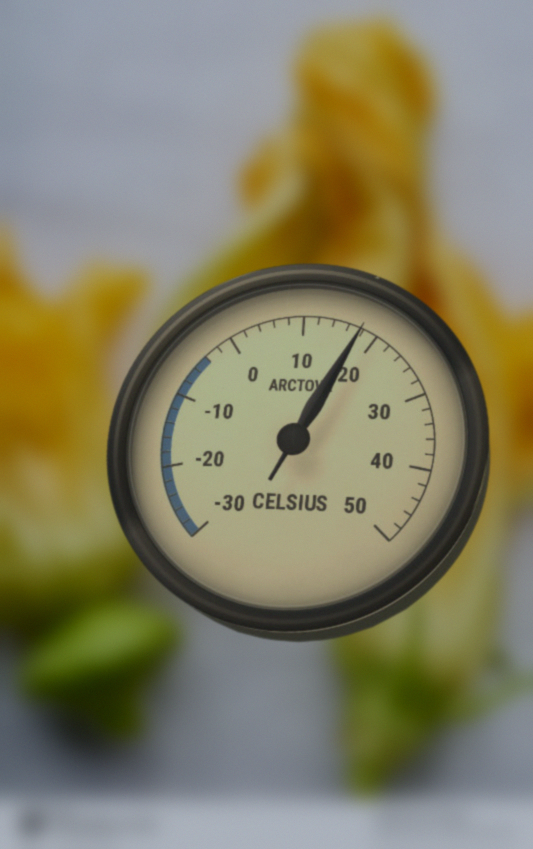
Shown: value=18 unit=°C
